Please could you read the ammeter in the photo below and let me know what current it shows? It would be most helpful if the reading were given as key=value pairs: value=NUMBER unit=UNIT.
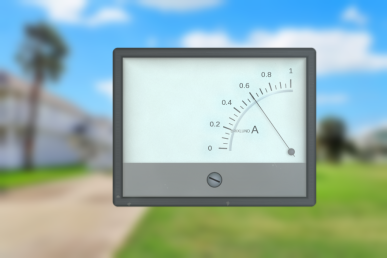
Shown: value=0.6 unit=A
